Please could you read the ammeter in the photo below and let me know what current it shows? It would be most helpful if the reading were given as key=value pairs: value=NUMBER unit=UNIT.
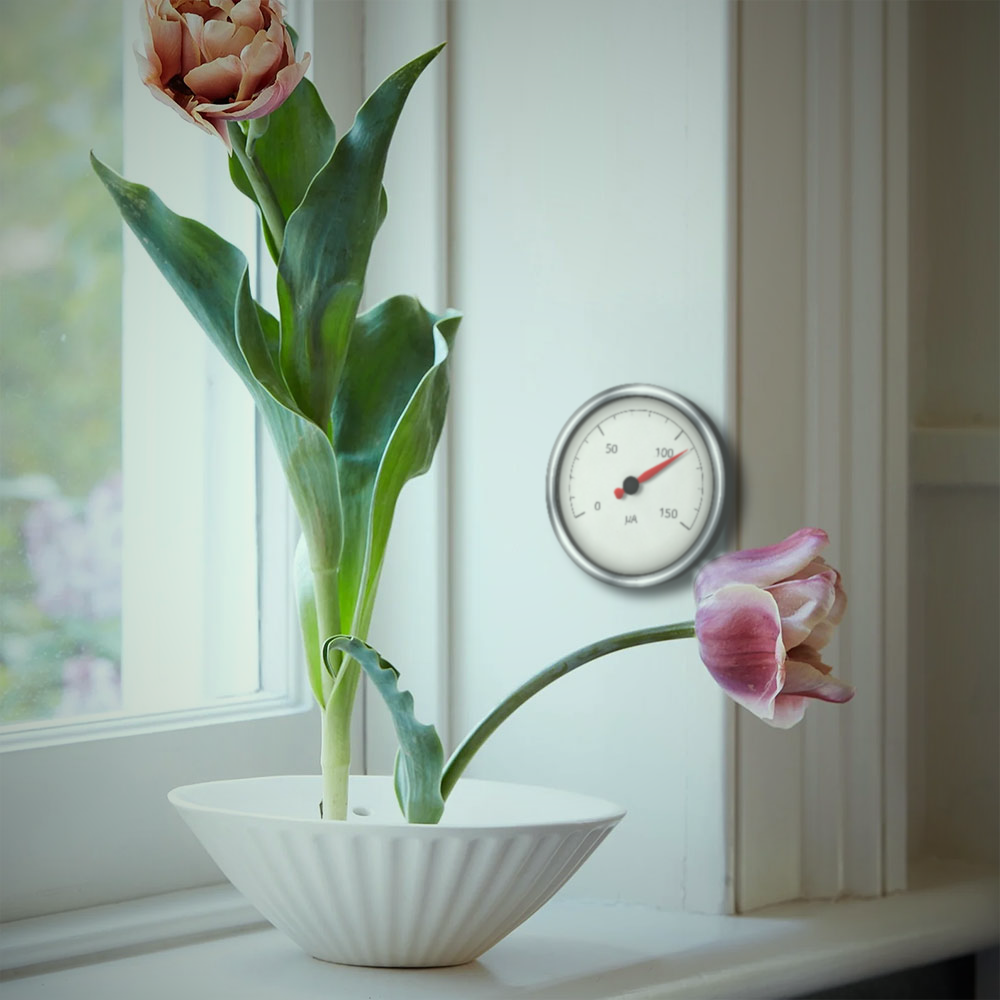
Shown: value=110 unit=µA
